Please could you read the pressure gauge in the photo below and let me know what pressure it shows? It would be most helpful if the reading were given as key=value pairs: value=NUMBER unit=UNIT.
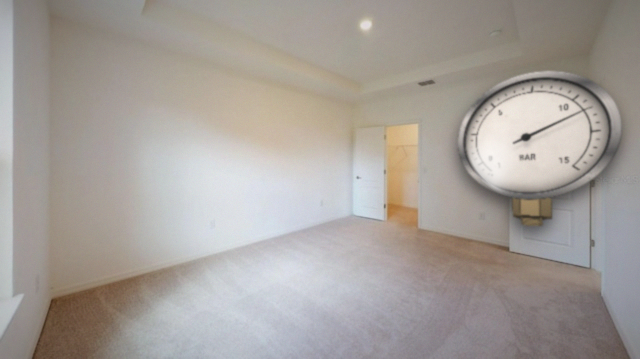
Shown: value=11 unit=bar
